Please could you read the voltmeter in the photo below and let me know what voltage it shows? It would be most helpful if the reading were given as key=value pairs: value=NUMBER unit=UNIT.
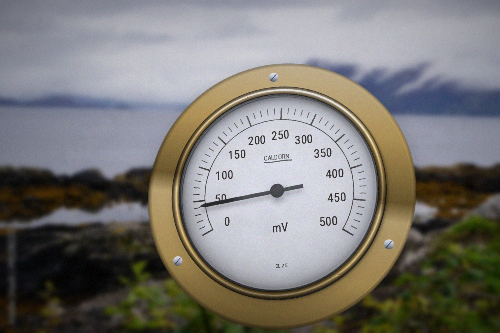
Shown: value=40 unit=mV
